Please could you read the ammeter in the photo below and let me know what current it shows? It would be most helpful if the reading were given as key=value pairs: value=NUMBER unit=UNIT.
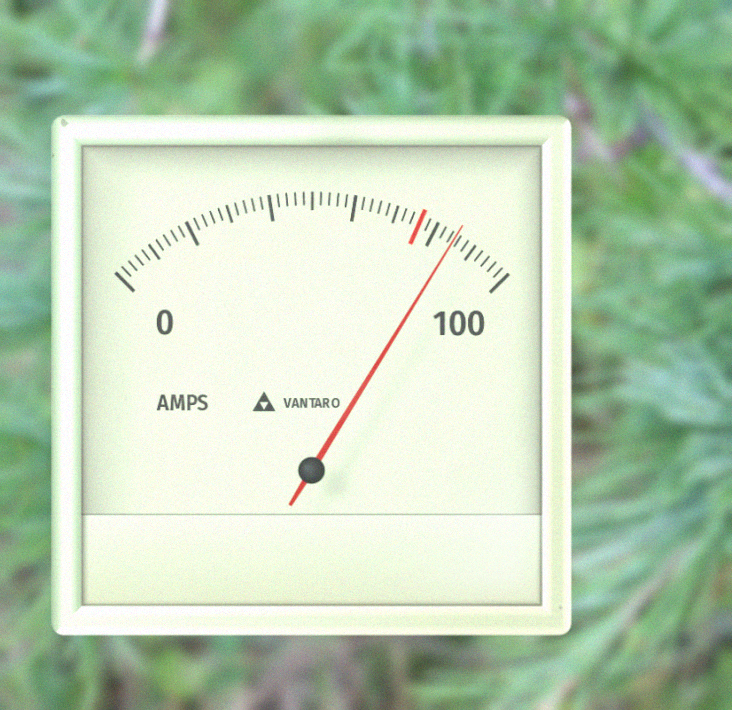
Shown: value=85 unit=A
